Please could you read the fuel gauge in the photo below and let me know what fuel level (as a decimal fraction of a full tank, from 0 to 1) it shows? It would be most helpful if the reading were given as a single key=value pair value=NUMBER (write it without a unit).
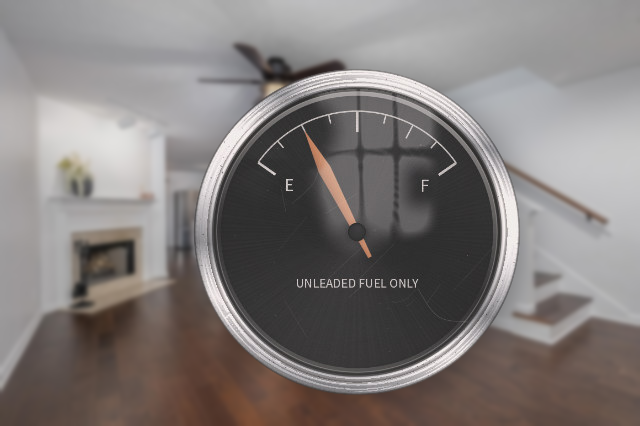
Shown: value=0.25
